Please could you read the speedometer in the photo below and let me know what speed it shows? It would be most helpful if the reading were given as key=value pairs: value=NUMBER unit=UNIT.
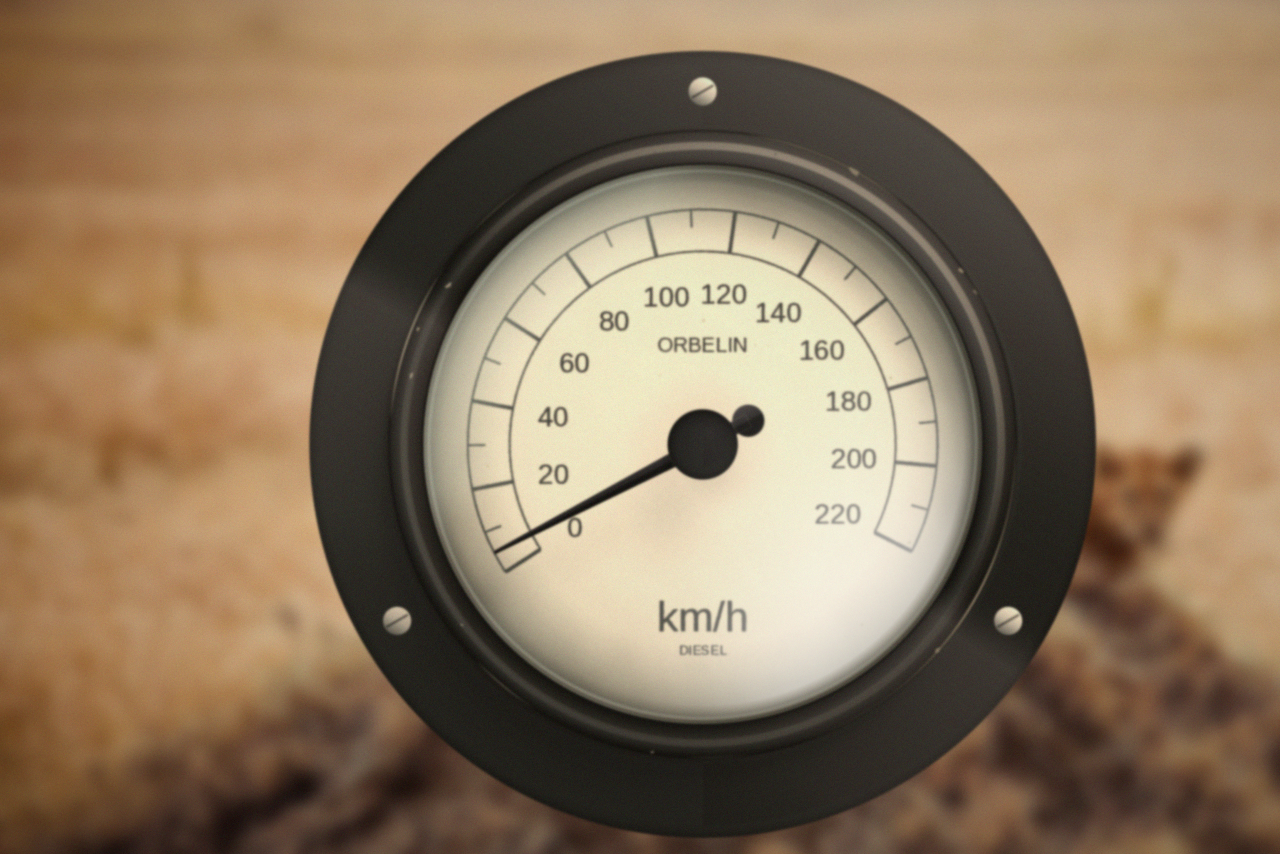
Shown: value=5 unit=km/h
